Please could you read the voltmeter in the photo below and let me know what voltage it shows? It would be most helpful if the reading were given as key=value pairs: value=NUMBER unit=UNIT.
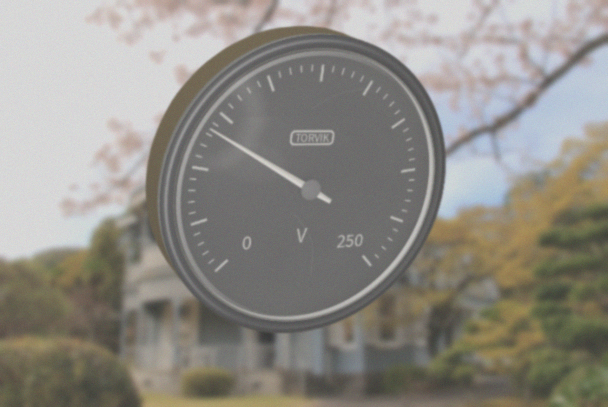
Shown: value=67.5 unit=V
